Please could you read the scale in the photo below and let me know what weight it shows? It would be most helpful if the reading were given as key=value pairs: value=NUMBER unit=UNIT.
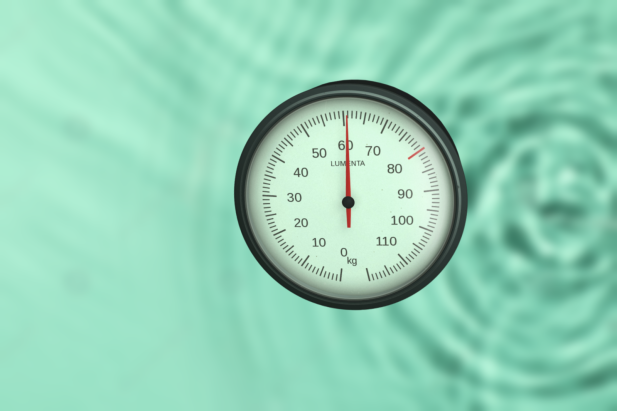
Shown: value=61 unit=kg
